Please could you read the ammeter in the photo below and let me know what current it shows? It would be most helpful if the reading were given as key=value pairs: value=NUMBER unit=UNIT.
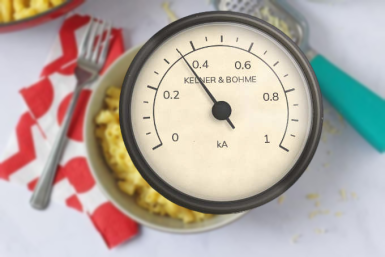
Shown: value=0.35 unit=kA
